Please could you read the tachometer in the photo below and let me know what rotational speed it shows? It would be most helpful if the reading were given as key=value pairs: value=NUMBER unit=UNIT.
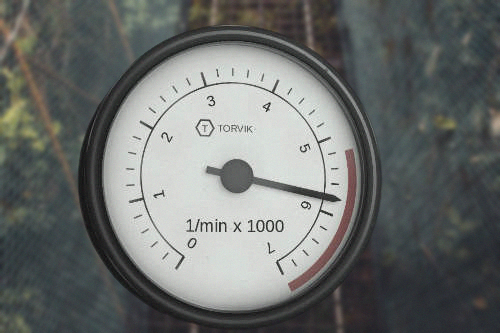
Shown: value=5800 unit=rpm
